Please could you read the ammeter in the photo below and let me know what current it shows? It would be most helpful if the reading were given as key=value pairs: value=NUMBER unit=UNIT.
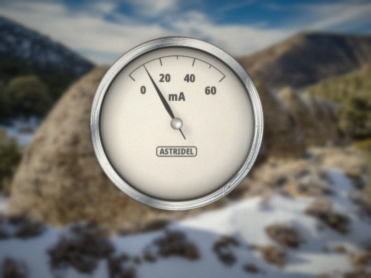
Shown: value=10 unit=mA
